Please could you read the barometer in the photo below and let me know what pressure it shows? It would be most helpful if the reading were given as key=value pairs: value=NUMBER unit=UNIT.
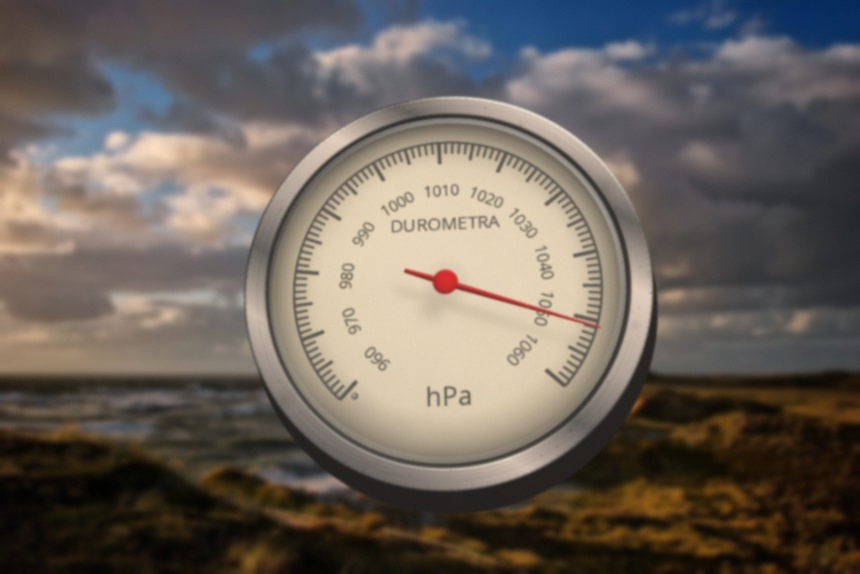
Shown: value=1051 unit=hPa
